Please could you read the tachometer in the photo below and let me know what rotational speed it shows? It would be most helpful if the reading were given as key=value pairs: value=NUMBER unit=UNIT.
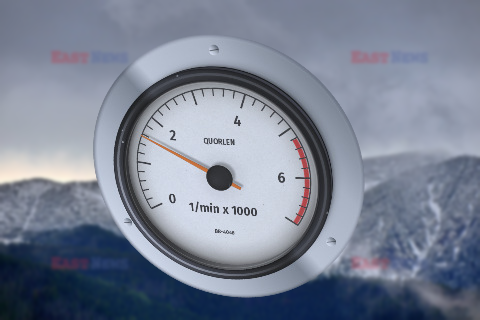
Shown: value=1600 unit=rpm
